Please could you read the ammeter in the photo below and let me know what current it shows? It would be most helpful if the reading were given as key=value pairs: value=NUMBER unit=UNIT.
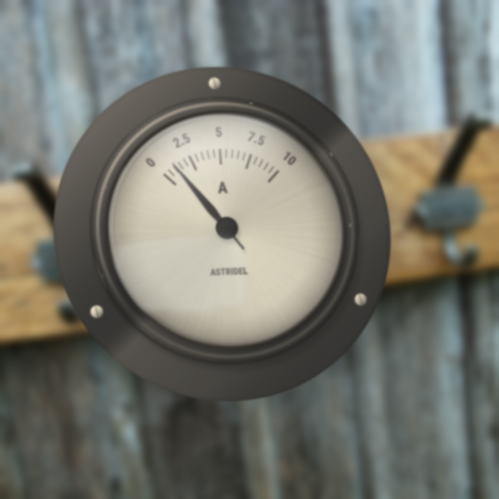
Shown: value=1 unit=A
